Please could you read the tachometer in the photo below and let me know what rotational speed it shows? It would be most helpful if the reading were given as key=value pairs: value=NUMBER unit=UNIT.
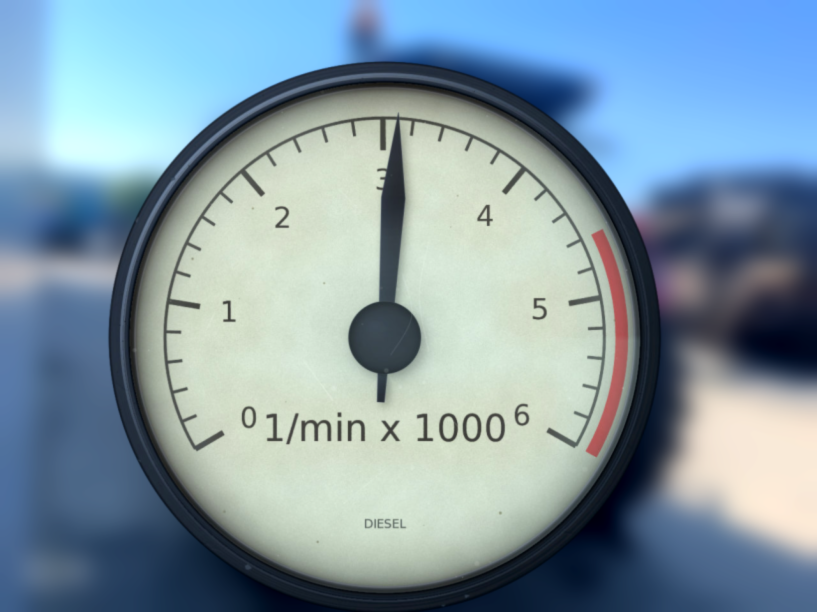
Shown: value=3100 unit=rpm
